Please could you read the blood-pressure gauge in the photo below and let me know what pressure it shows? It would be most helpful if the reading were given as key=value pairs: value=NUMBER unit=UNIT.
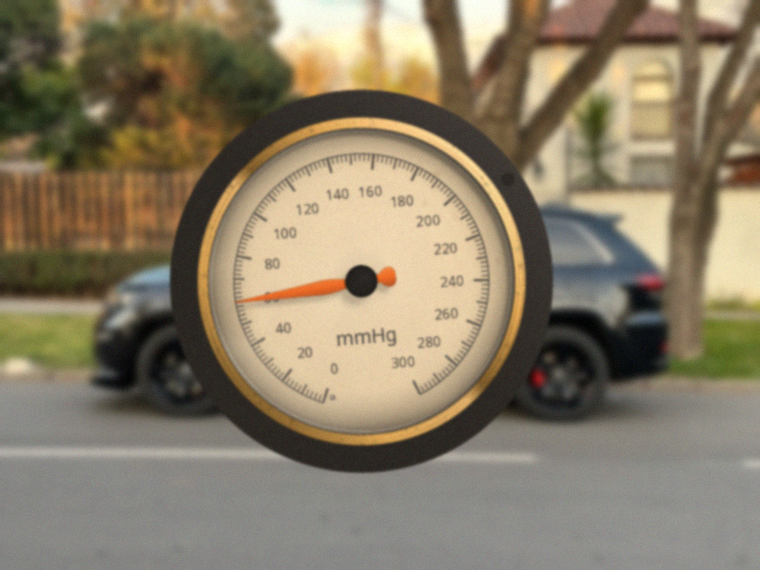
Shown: value=60 unit=mmHg
